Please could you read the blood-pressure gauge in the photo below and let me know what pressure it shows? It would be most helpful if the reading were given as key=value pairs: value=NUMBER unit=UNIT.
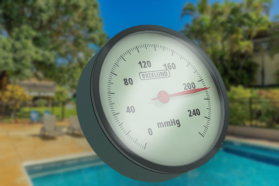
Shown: value=210 unit=mmHg
